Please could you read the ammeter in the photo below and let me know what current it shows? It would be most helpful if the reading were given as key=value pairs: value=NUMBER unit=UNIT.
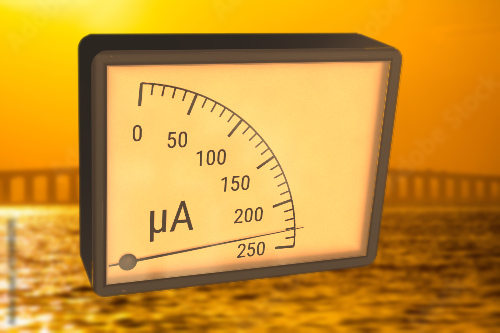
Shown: value=230 unit=µA
